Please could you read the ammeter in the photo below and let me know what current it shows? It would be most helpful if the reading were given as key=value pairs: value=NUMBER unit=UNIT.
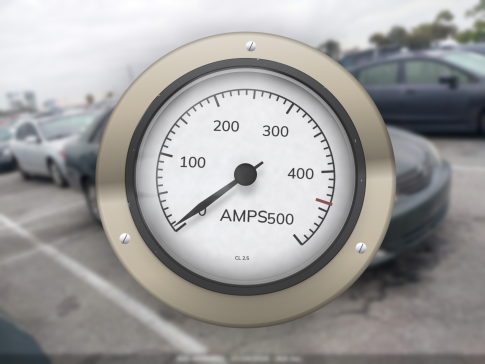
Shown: value=5 unit=A
